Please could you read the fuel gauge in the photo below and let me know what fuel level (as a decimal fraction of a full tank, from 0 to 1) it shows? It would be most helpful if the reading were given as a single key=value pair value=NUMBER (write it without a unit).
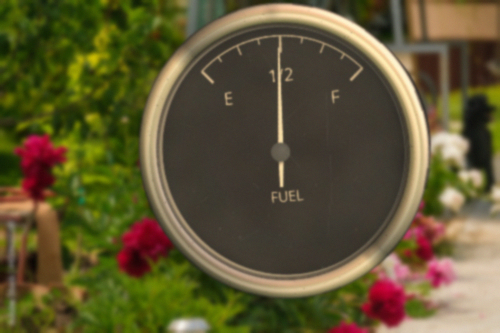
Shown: value=0.5
